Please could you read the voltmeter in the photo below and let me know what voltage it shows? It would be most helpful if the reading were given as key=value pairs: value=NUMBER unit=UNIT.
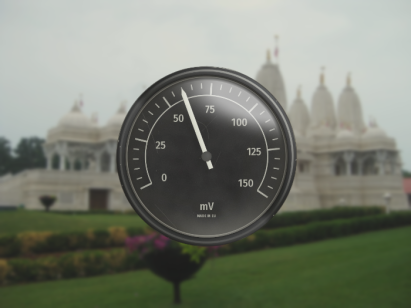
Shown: value=60 unit=mV
